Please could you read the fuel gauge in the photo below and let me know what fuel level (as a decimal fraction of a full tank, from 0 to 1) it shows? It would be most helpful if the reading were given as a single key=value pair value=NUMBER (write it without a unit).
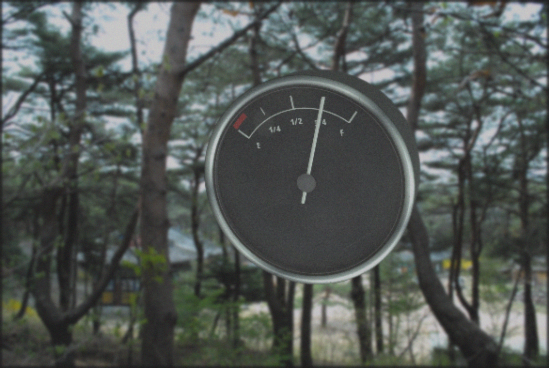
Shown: value=0.75
